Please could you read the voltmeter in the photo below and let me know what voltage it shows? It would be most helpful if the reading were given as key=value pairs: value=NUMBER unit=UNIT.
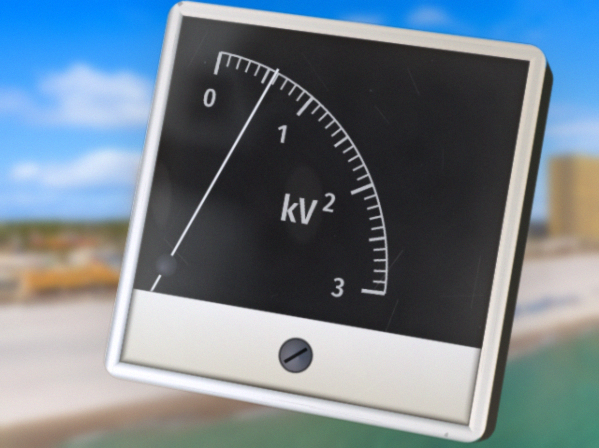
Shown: value=0.6 unit=kV
